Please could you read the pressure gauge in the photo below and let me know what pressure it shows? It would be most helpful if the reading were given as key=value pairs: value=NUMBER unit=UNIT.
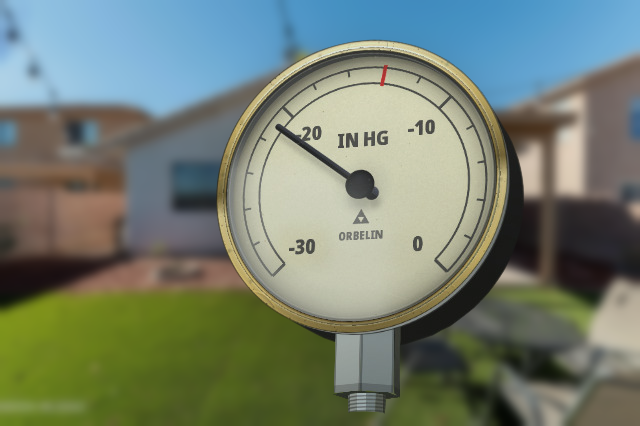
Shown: value=-21 unit=inHg
